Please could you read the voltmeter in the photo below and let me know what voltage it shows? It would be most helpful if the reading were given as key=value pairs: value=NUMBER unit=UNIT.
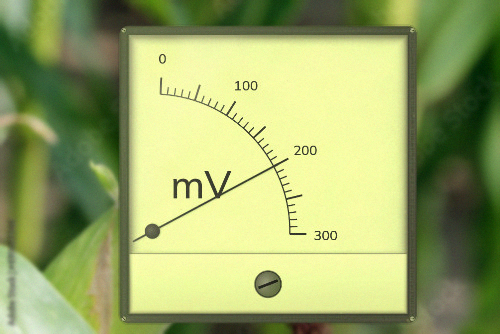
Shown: value=200 unit=mV
